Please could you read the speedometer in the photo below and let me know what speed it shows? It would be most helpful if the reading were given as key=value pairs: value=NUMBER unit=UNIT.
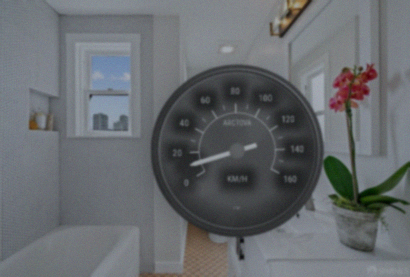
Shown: value=10 unit=km/h
